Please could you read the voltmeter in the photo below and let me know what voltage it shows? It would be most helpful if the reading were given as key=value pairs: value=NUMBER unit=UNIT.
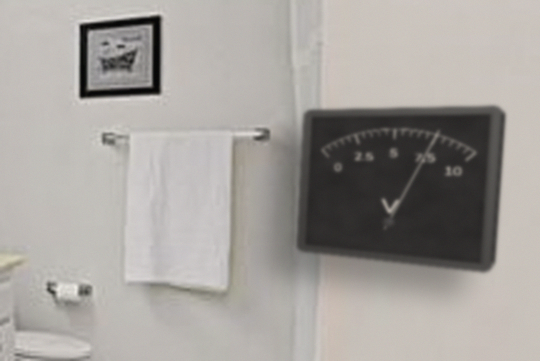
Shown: value=7.5 unit=V
